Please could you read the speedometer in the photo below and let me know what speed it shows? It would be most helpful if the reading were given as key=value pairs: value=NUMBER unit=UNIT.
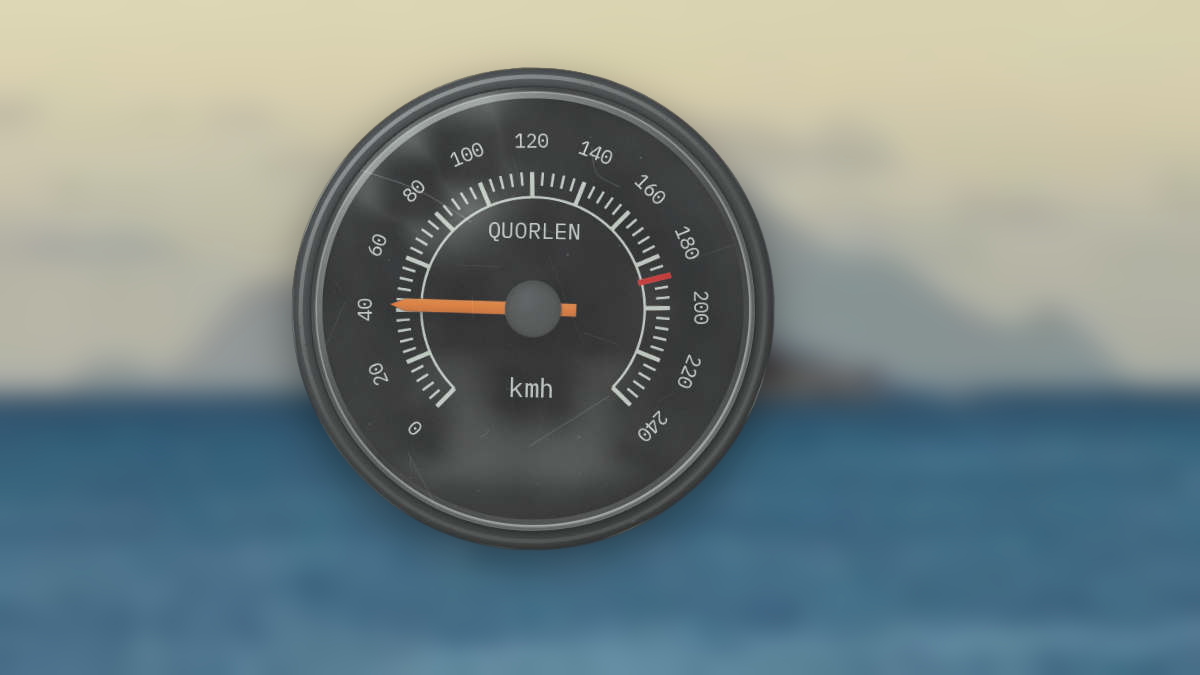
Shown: value=42 unit=km/h
